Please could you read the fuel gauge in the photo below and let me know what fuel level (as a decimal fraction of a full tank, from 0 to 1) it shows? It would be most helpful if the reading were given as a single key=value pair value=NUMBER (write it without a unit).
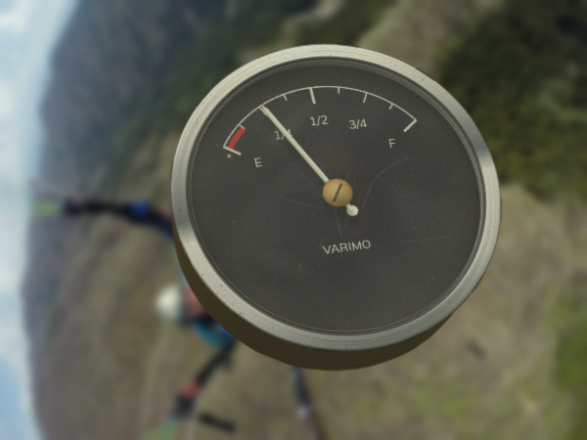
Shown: value=0.25
